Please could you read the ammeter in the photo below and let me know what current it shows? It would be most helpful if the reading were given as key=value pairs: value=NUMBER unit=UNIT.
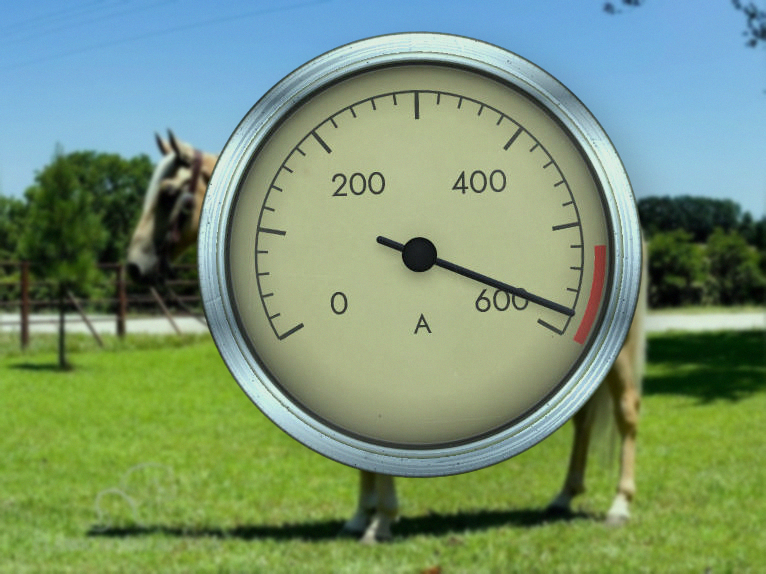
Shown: value=580 unit=A
